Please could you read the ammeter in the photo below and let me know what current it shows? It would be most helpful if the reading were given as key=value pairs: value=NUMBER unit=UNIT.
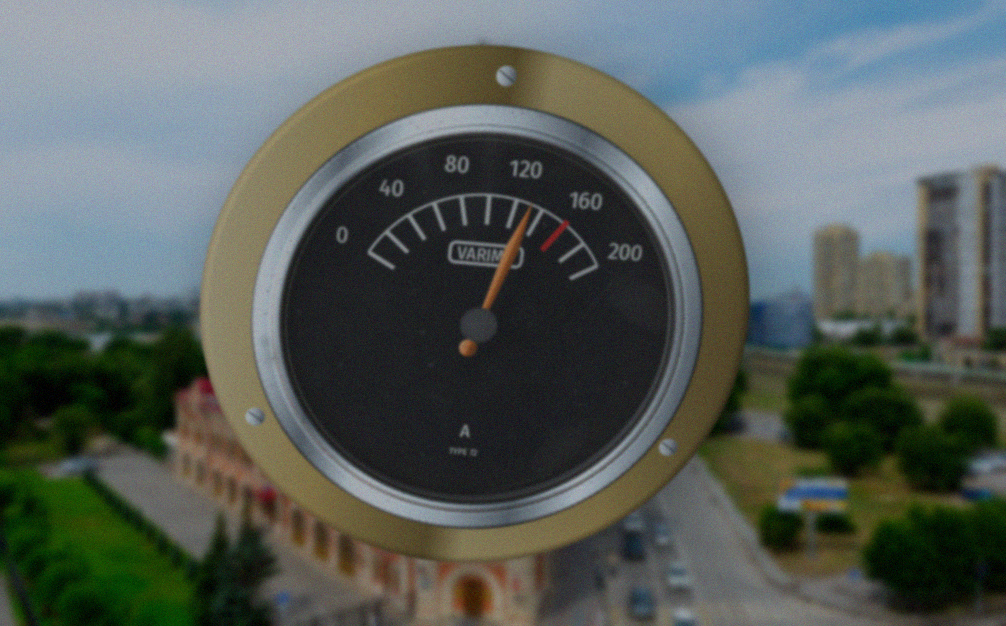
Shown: value=130 unit=A
